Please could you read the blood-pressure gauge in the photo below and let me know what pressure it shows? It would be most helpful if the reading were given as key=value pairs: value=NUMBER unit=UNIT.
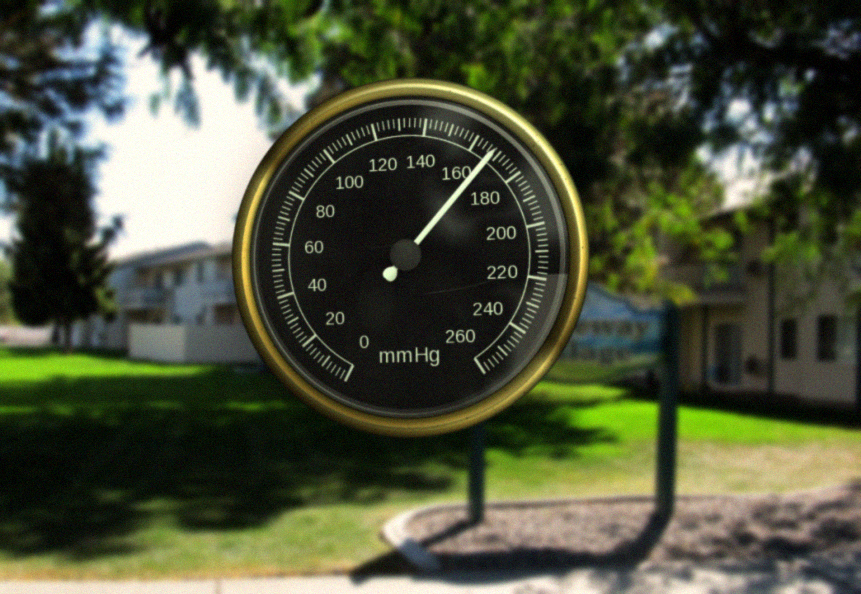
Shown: value=168 unit=mmHg
